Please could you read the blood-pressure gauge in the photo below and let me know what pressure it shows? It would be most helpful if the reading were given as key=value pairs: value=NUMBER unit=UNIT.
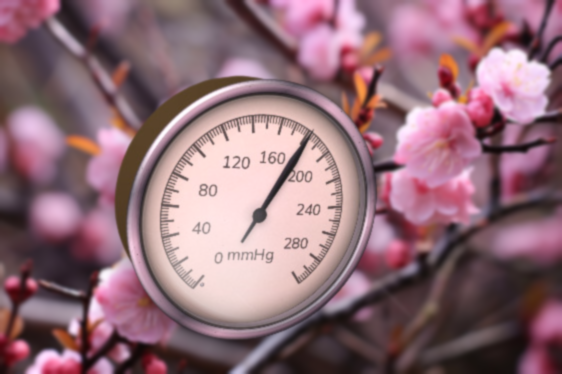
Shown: value=180 unit=mmHg
